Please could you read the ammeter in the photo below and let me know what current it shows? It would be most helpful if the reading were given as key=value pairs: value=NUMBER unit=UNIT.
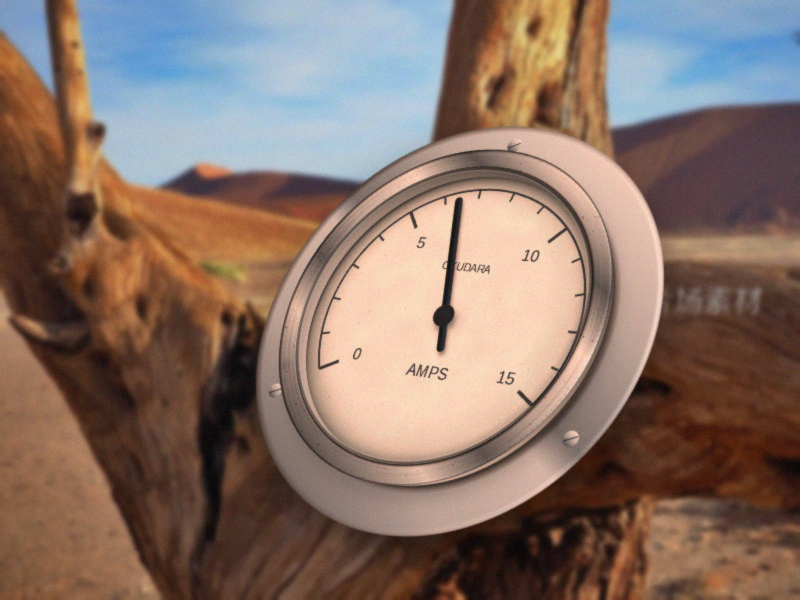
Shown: value=6.5 unit=A
